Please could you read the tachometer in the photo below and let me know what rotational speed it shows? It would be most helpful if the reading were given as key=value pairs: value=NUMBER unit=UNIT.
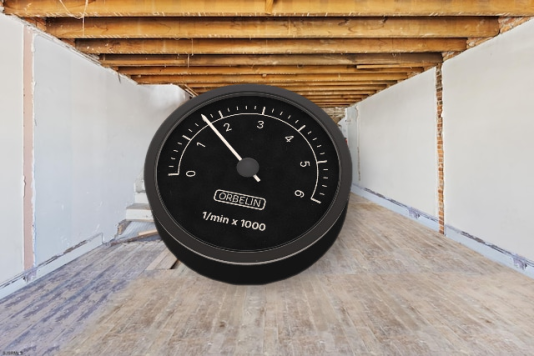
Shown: value=1600 unit=rpm
